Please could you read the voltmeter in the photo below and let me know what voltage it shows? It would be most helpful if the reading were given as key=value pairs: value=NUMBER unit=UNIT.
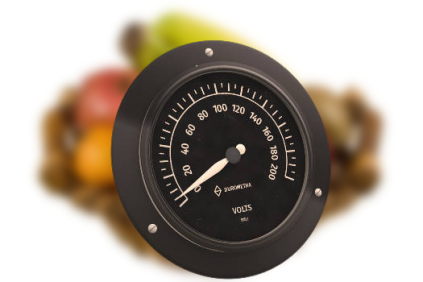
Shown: value=5 unit=V
